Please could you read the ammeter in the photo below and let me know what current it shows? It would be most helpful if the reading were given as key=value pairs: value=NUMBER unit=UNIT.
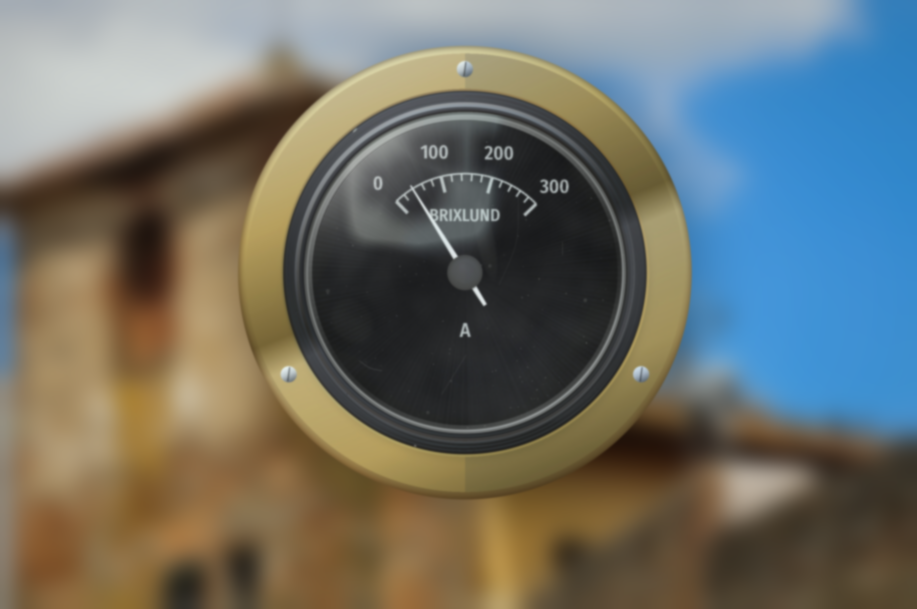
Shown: value=40 unit=A
